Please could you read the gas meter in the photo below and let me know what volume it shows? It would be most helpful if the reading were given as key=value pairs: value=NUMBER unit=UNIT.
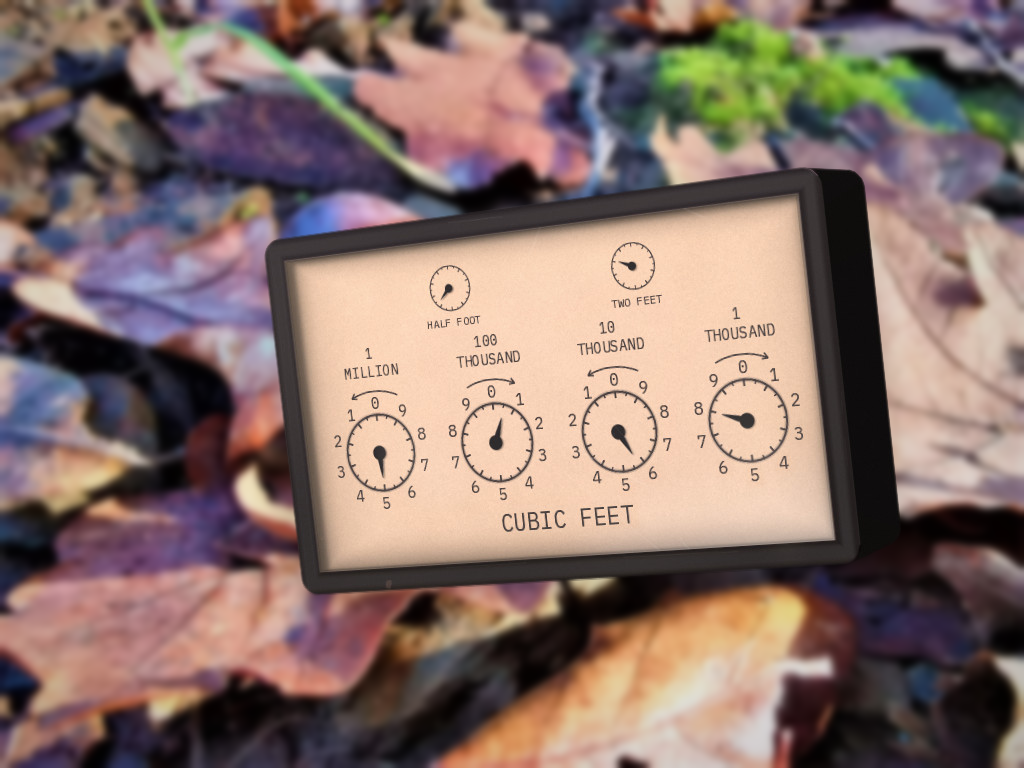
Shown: value=505800 unit=ft³
